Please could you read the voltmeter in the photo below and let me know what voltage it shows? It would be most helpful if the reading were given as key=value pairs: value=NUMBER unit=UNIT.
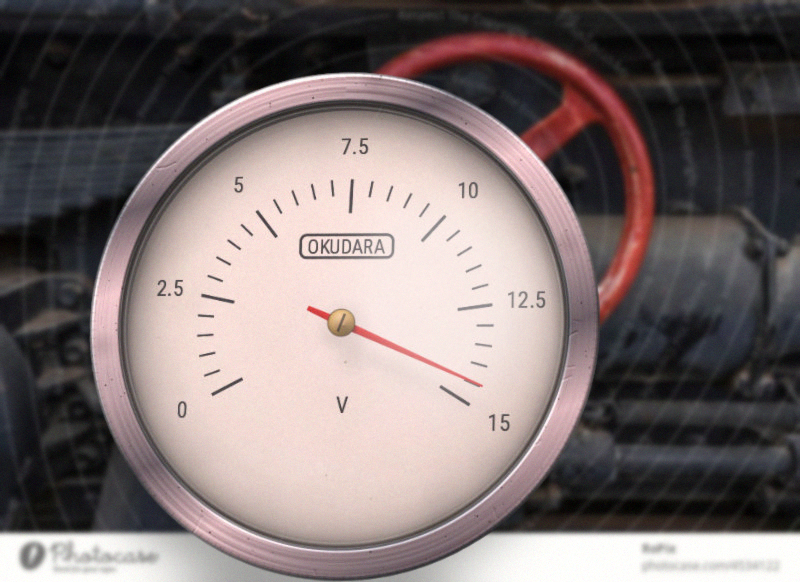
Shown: value=14.5 unit=V
